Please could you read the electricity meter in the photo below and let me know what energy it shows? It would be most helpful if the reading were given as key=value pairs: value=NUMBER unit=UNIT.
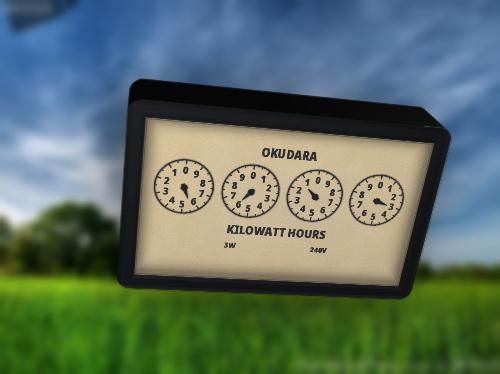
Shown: value=5613 unit=kWh
